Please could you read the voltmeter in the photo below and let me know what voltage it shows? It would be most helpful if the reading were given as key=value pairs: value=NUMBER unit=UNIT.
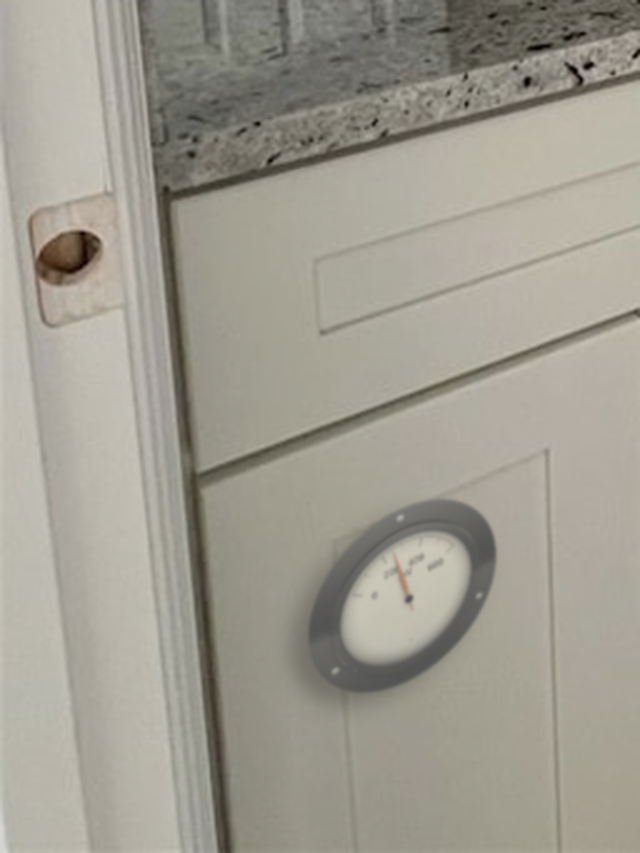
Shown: value=250 unit=mV
